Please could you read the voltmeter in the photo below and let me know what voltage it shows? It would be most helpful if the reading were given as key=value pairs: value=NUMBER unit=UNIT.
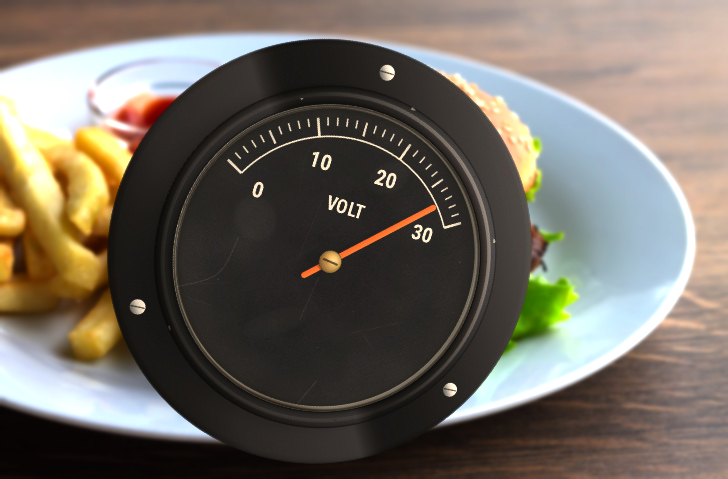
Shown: value=27 unit=V
